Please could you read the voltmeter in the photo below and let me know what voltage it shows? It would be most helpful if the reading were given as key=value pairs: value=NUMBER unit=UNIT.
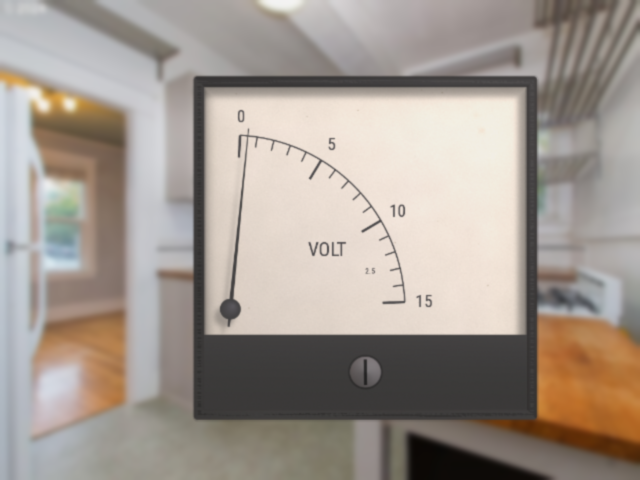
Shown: value=0.5 unit=V
